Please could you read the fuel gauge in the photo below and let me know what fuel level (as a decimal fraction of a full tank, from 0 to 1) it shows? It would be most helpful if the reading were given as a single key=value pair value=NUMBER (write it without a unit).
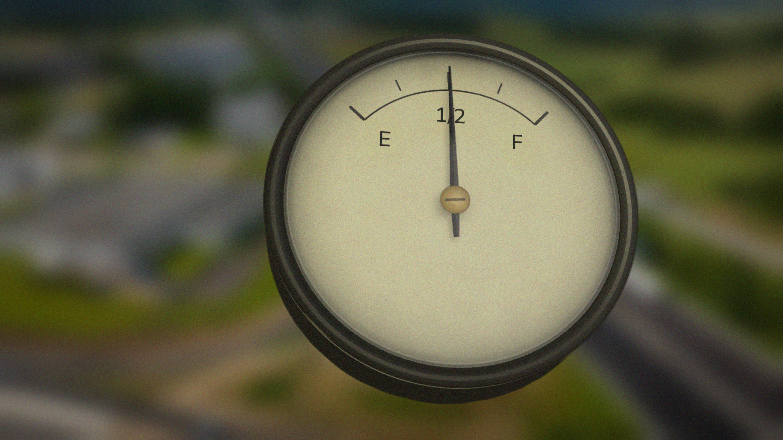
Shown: value=0.5
